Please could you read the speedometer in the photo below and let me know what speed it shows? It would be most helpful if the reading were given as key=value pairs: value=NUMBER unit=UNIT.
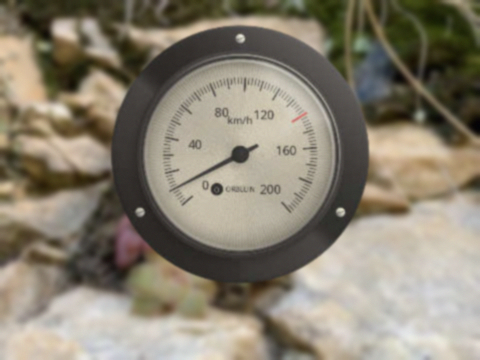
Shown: value=10 unit=km/h
